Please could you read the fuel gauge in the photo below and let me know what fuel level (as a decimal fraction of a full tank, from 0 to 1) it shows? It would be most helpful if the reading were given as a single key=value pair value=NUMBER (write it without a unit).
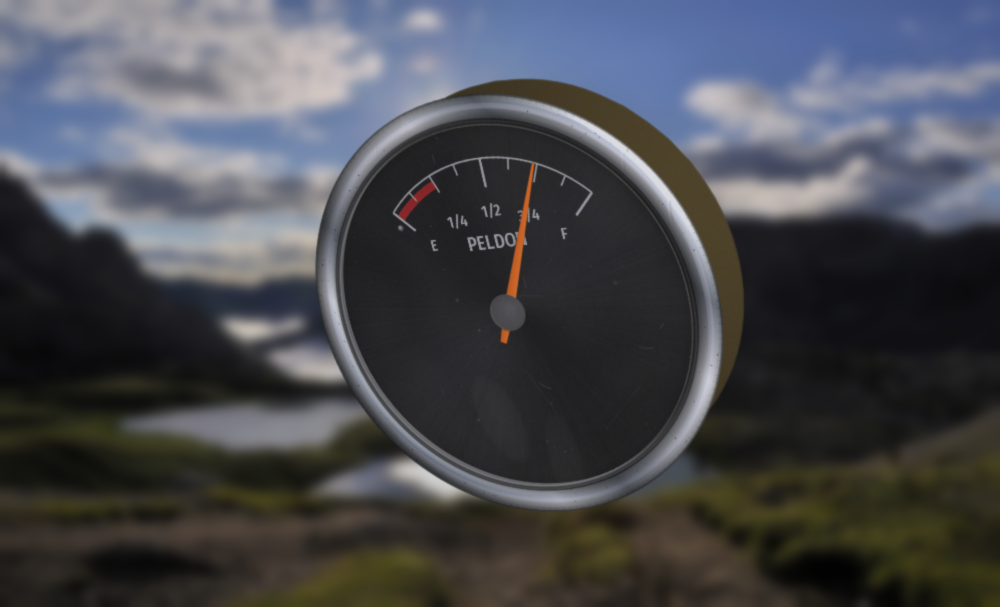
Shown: value=0.75
